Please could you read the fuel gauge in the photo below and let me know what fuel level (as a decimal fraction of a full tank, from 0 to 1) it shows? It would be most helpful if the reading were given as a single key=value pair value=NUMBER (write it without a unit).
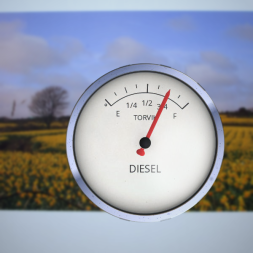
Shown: value=0.75
